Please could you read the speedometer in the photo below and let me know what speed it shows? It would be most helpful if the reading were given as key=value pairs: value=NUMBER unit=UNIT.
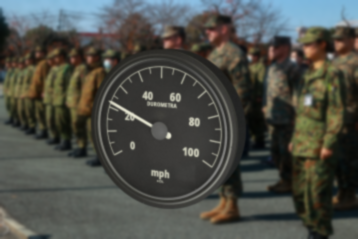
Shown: value=22.5 unit=mph
